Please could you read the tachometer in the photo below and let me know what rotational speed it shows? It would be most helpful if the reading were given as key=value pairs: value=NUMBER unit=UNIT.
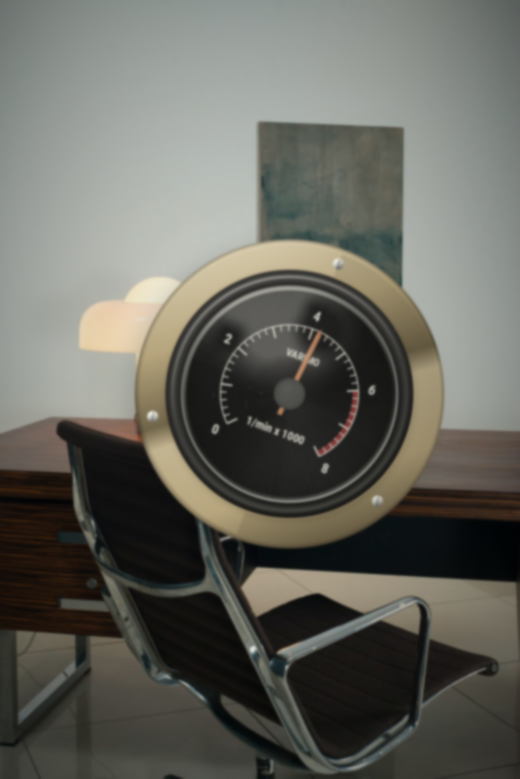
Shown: value=4200 unit=rpm
